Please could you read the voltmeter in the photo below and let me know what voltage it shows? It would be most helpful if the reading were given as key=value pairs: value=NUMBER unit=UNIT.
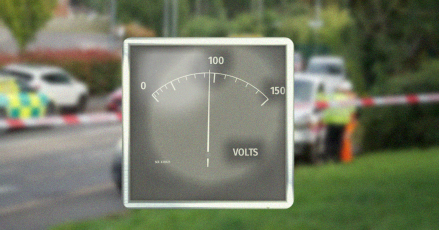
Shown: value=95 unit=V
